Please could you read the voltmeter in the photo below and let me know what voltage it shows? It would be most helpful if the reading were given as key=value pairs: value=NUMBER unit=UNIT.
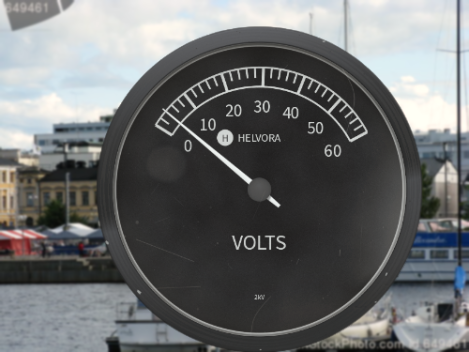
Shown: value=4 unit=V
